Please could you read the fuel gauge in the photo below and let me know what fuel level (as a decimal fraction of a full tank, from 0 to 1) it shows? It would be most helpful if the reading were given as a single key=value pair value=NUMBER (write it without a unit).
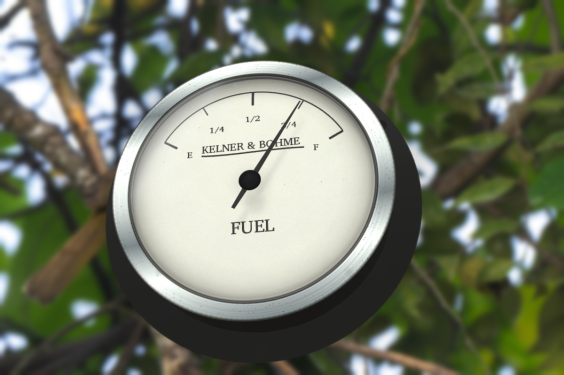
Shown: value=0.75
